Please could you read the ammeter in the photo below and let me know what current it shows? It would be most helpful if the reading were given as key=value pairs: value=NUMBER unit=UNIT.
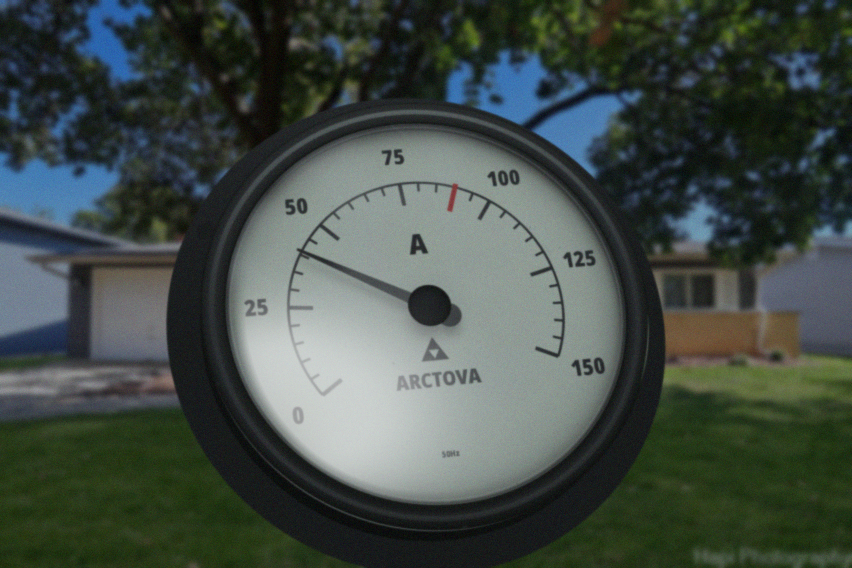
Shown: value=40 unit=A
